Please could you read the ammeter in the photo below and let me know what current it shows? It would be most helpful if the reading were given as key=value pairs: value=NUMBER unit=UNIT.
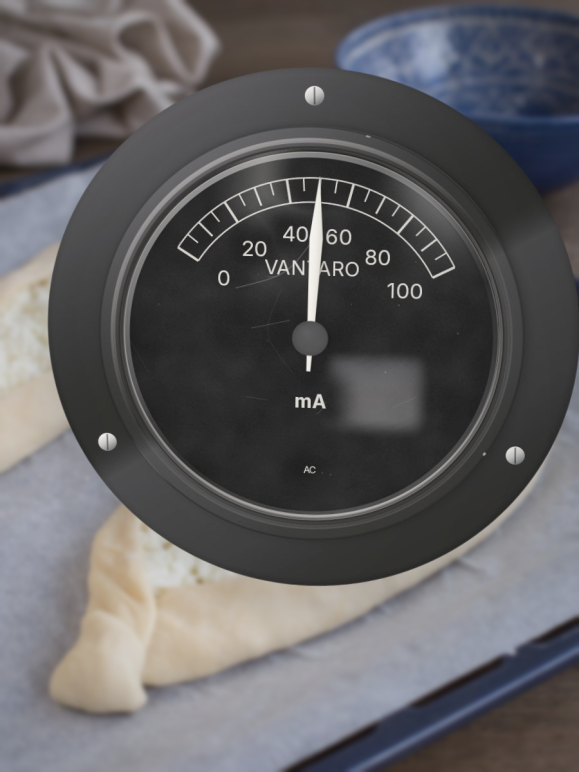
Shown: value=50 unit=mA
